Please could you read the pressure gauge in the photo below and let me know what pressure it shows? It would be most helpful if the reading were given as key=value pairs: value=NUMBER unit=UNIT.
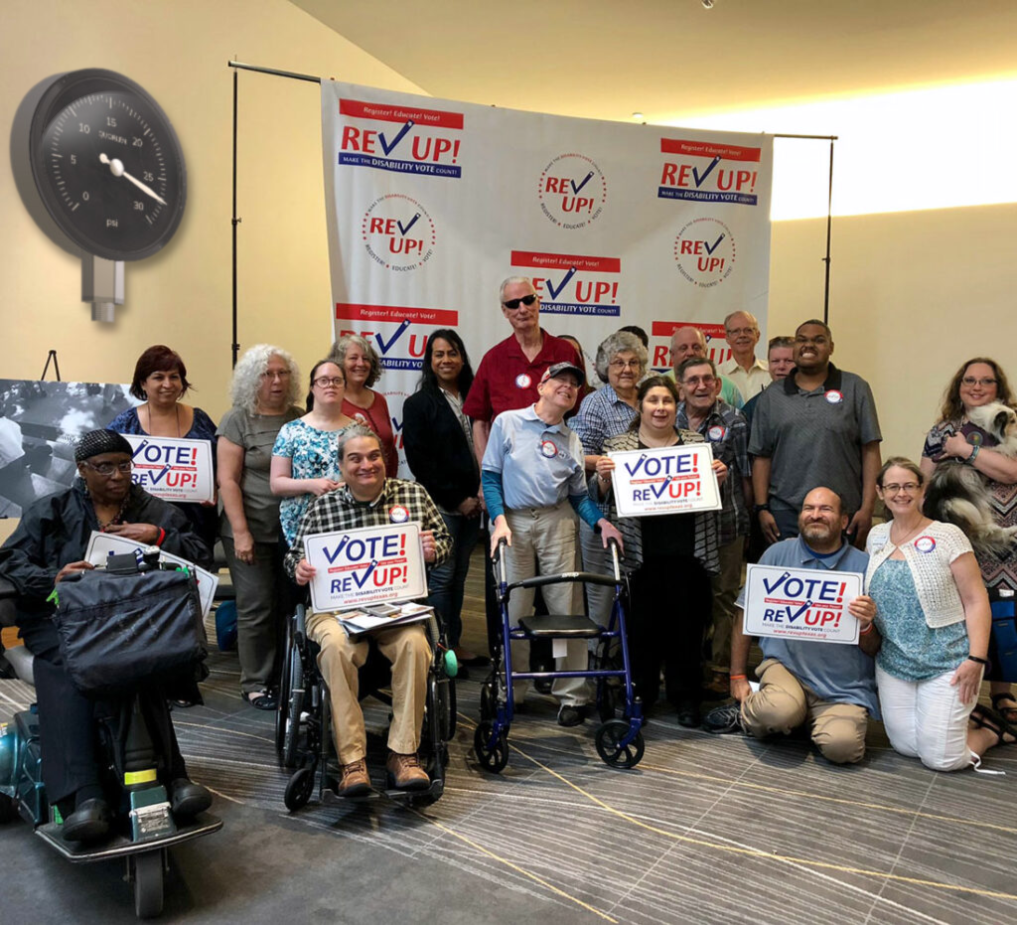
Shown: value=27.5 unit=psi
